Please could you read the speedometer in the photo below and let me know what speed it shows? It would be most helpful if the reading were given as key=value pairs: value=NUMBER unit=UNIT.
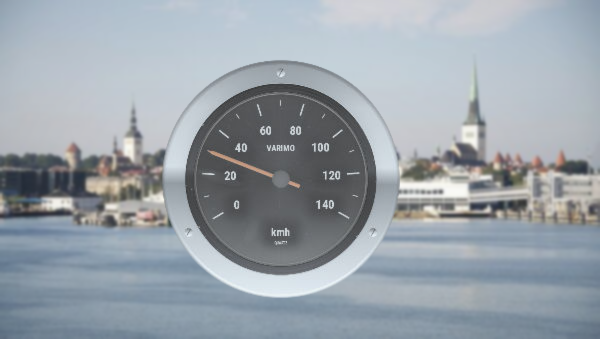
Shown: value=30 unit=km/h
